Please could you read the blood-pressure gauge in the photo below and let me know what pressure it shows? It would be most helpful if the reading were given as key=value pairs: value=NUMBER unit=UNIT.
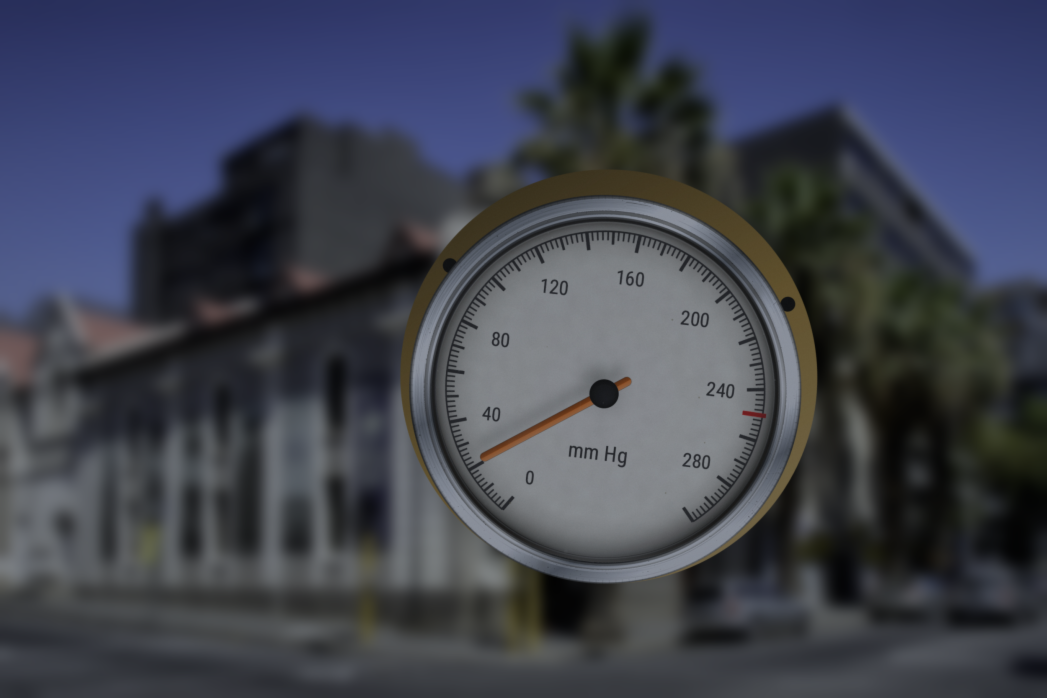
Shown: value=22 unit=mmHg
